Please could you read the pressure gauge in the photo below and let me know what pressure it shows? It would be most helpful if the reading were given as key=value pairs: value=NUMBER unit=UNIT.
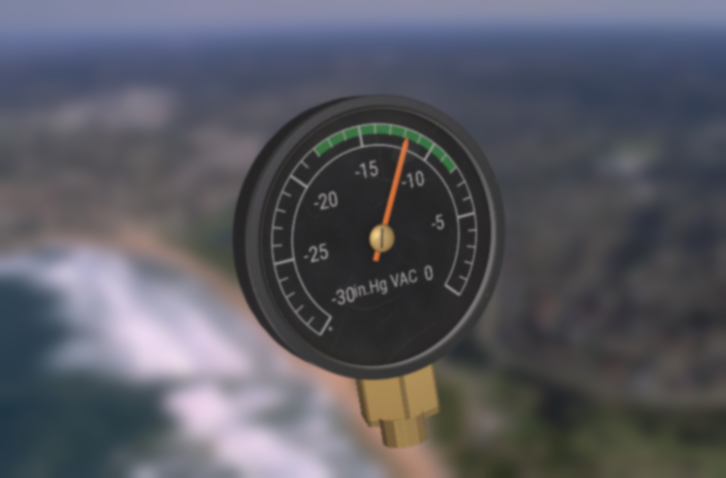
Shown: value=-12 unit=inHg
